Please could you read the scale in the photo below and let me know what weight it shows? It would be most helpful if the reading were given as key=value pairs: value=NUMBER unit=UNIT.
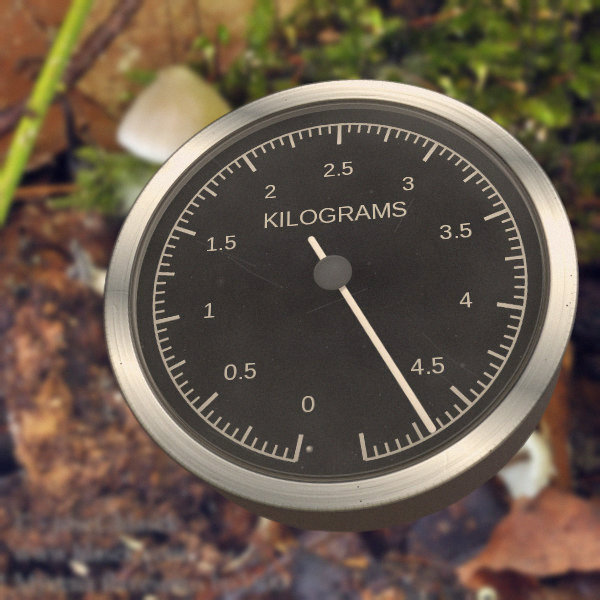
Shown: value=4.7 unit=kg
